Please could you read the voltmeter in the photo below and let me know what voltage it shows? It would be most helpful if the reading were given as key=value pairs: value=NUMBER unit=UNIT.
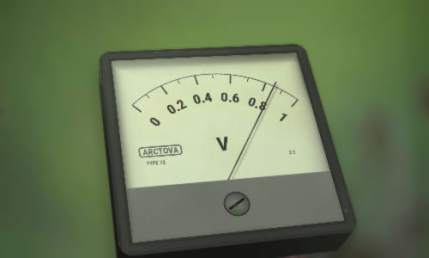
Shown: value=0.85 unit=V
